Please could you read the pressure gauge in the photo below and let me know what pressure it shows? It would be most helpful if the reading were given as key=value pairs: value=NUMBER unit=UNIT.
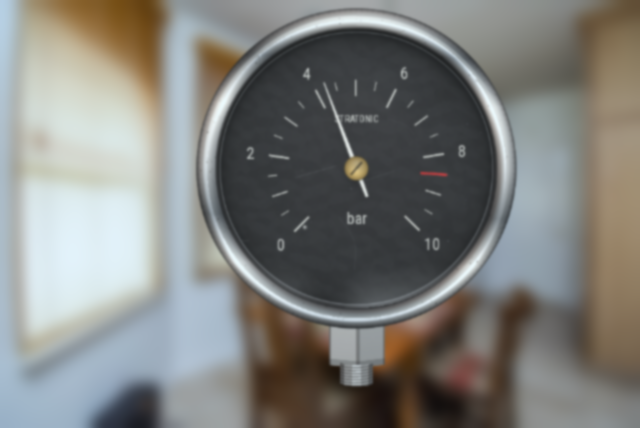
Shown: value=4.25 unit=bar
